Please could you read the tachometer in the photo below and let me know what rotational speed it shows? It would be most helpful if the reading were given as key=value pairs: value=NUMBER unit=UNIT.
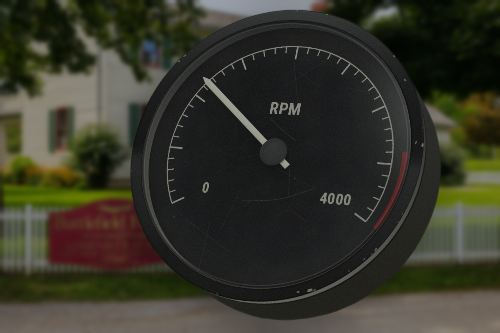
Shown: value=1150 unit=rpm
